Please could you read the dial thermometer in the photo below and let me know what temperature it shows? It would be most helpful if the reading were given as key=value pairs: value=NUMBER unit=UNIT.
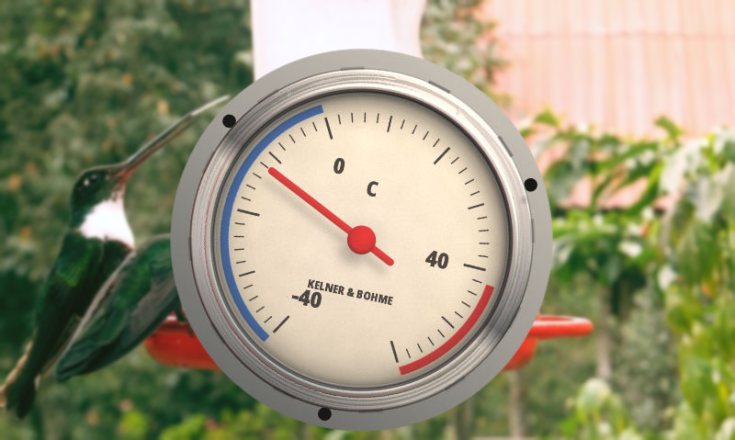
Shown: value=-12 unit=°C
